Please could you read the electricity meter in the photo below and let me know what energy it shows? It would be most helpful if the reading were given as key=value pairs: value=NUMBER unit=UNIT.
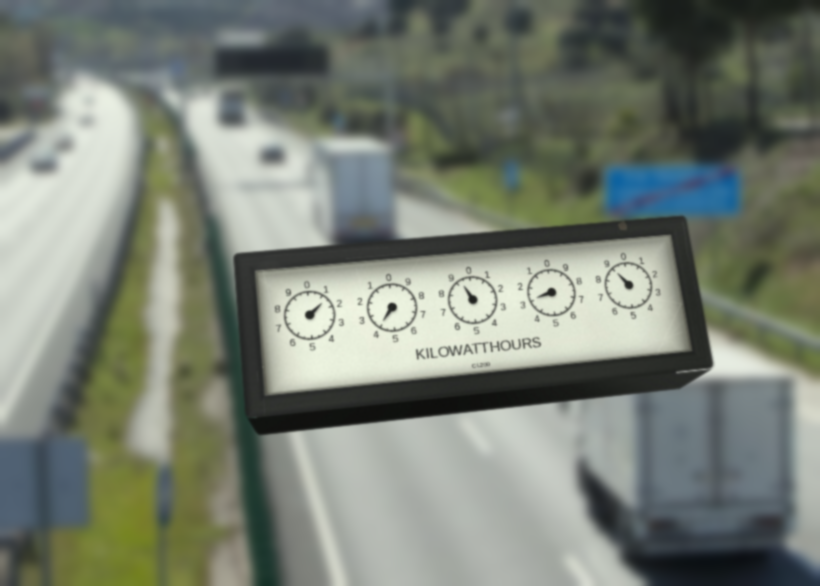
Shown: value=13929 unit=kWh
